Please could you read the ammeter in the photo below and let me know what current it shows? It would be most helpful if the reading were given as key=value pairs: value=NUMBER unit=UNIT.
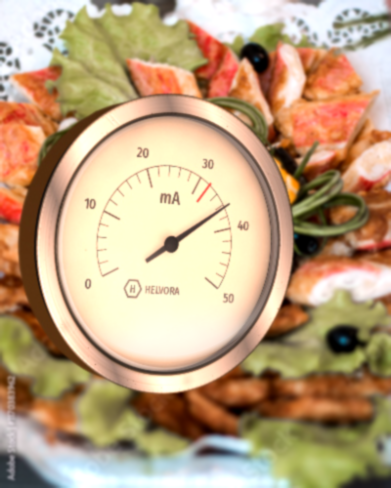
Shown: value=36 unit=mA
